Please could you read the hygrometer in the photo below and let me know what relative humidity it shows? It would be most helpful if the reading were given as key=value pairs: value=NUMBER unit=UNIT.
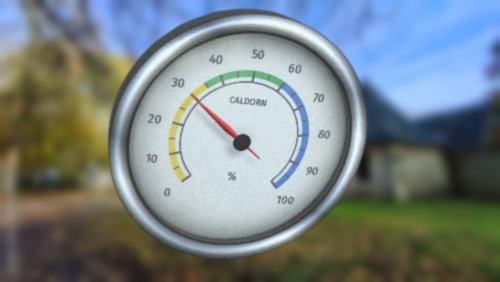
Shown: value=30 unit=%
